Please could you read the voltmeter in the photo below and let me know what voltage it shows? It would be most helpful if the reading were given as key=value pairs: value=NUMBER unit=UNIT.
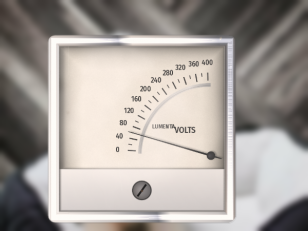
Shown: value=60 unit=V
